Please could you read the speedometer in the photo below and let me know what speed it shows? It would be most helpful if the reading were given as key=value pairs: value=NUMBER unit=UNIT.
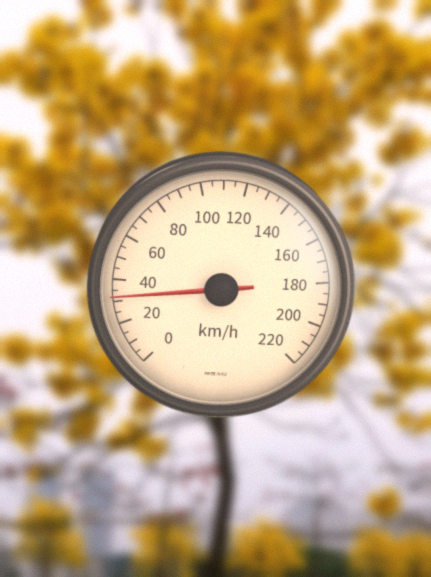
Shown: value=32.5 unit=km/h
